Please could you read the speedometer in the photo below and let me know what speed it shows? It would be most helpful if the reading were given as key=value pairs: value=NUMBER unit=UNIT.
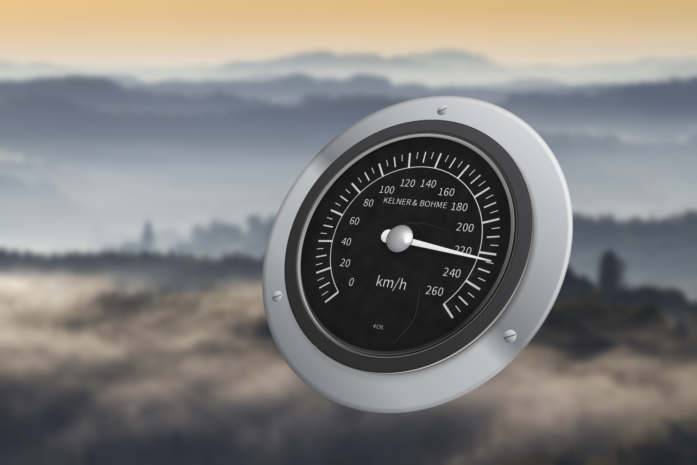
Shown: value=225 unit=km/h
